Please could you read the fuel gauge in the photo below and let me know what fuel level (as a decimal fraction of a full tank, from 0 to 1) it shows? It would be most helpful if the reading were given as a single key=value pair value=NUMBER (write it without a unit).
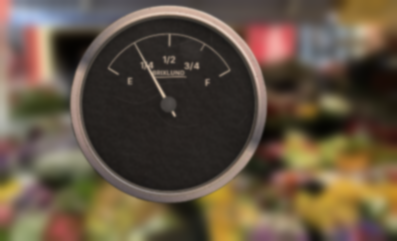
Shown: value=0.25
